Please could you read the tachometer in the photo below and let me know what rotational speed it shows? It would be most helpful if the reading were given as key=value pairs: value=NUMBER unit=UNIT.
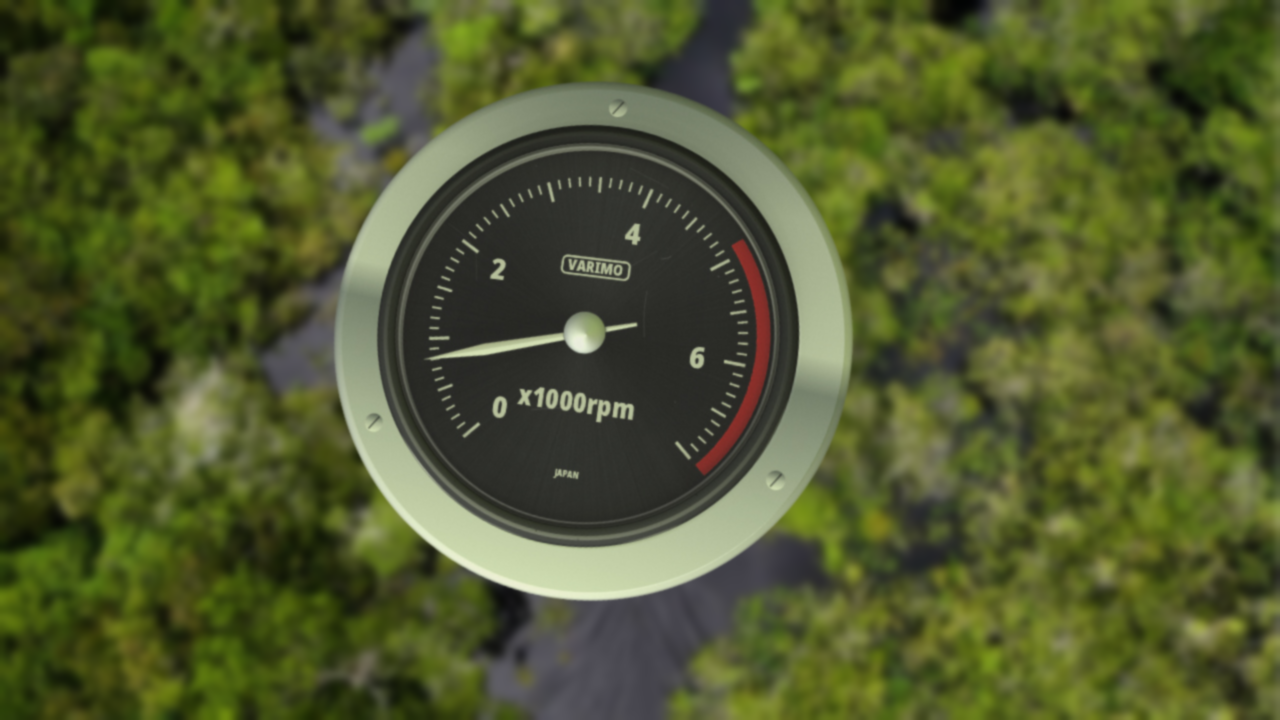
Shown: value=800 unit=rpm
